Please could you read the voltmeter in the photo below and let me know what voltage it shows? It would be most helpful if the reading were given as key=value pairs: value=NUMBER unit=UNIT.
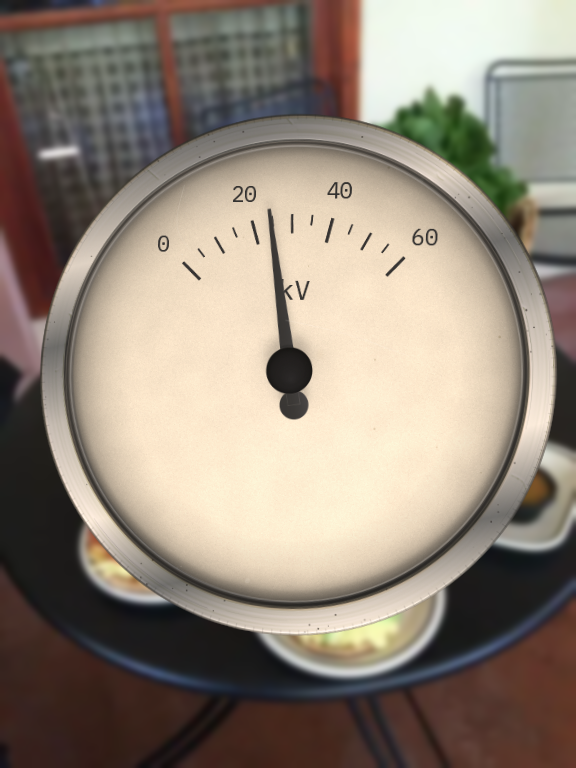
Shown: value=25 unit=kV
